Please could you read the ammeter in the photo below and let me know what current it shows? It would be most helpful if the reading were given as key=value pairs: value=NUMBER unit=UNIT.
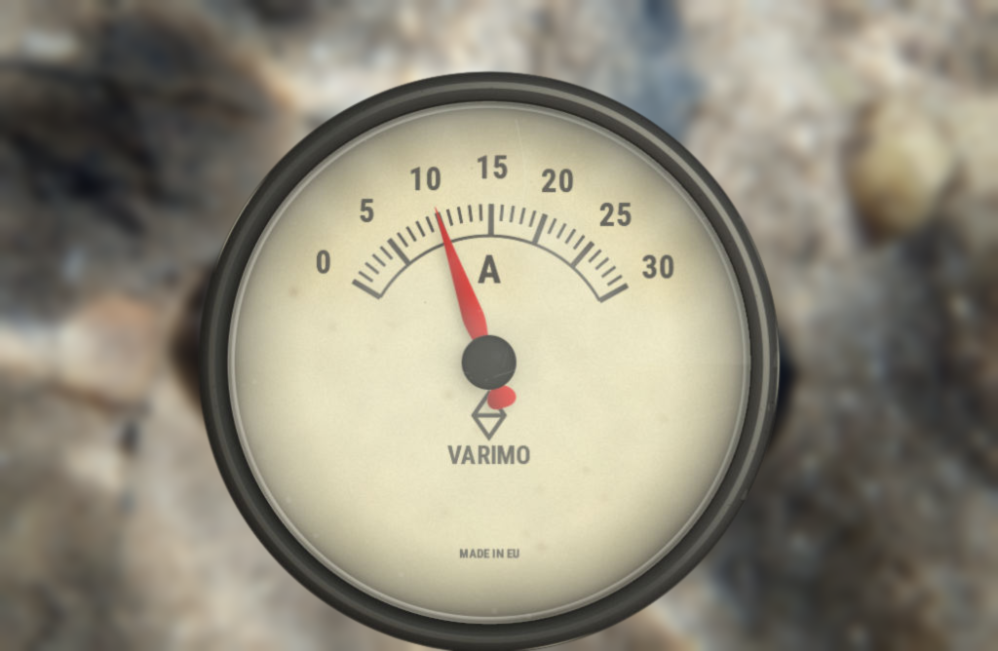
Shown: value=10 unit=A
